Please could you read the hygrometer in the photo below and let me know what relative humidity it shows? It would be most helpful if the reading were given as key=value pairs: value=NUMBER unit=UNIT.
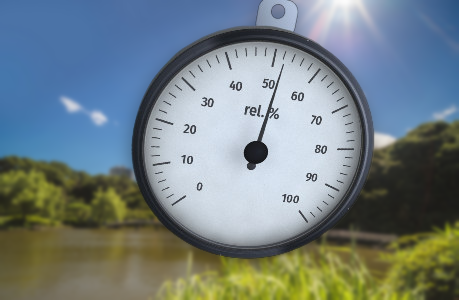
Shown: value=52 unit=%
